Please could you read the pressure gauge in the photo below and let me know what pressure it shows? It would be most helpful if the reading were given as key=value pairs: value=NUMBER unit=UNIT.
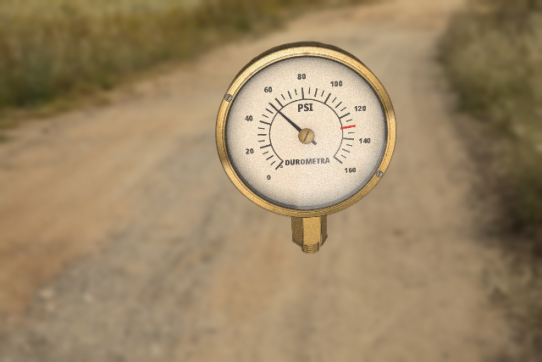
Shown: value=55 unit=psi
